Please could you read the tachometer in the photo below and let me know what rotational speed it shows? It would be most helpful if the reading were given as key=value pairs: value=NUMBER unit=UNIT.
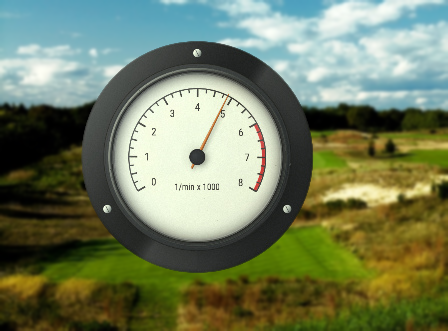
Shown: value=4875 unit=rpm
